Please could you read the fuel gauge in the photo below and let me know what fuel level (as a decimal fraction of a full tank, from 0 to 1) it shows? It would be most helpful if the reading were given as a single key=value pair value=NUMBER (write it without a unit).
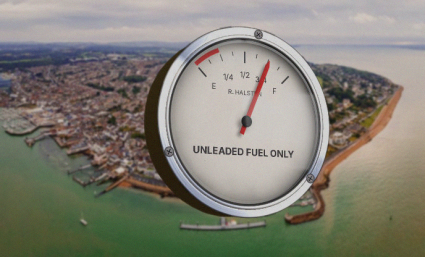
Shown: value=0.75
